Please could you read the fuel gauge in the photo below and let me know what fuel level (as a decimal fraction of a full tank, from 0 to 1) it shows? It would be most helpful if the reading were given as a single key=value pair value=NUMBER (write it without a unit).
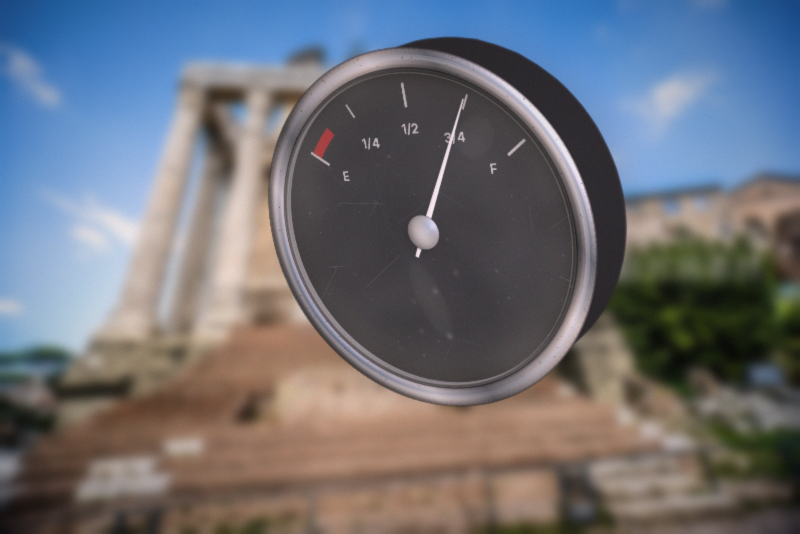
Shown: value=0.75
